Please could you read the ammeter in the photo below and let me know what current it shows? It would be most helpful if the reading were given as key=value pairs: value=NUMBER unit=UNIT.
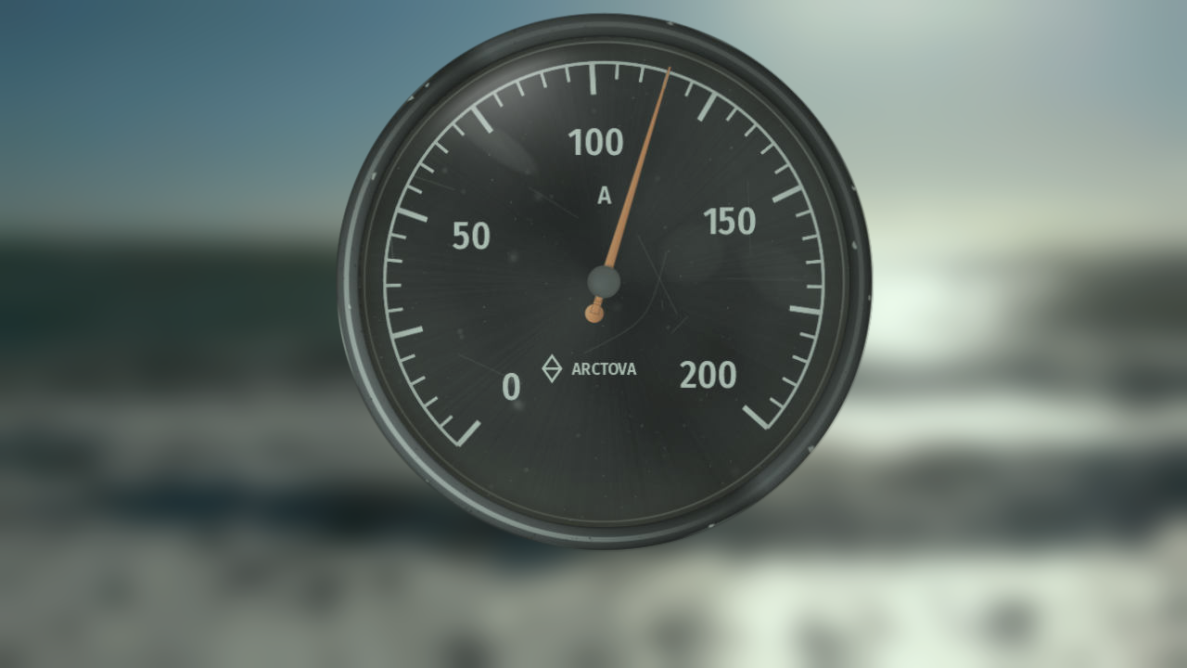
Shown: value=115 unit=A
